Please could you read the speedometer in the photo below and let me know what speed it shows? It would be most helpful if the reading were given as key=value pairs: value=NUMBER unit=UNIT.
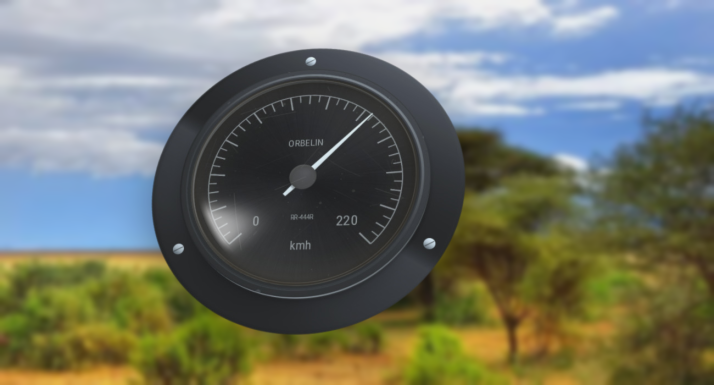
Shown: value=145 unit=km/h
